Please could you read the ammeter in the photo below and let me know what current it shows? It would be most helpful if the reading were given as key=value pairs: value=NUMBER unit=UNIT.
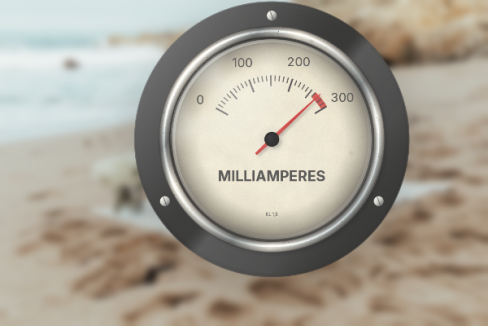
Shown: value=270 unit=mA
